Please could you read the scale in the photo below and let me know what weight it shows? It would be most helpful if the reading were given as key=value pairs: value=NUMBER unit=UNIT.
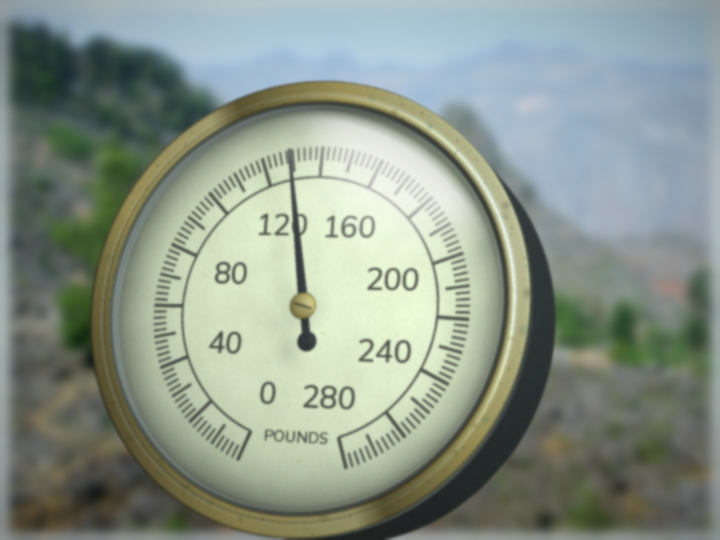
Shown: value=130 unit=lb
